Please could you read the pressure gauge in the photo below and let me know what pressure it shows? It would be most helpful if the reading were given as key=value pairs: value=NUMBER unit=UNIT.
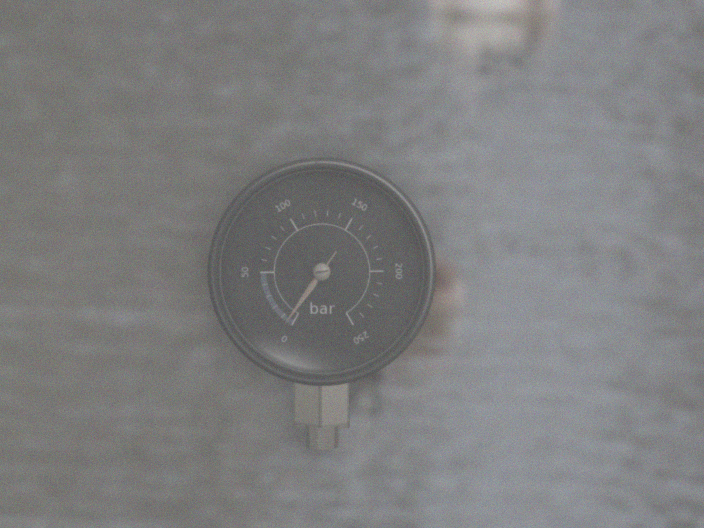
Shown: value=5 unit=bar
